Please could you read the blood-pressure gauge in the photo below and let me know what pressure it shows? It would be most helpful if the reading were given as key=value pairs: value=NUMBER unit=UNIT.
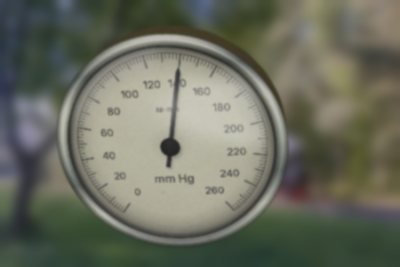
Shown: value=140 unit=mmHg
